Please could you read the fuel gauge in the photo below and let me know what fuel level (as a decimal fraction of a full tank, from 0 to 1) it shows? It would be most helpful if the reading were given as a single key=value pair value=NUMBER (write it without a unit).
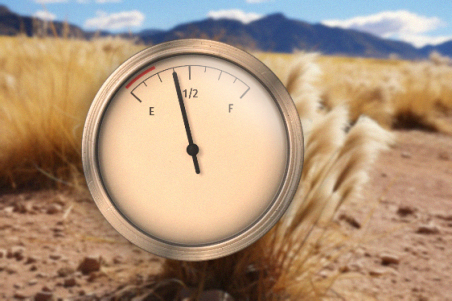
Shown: value=0.375
